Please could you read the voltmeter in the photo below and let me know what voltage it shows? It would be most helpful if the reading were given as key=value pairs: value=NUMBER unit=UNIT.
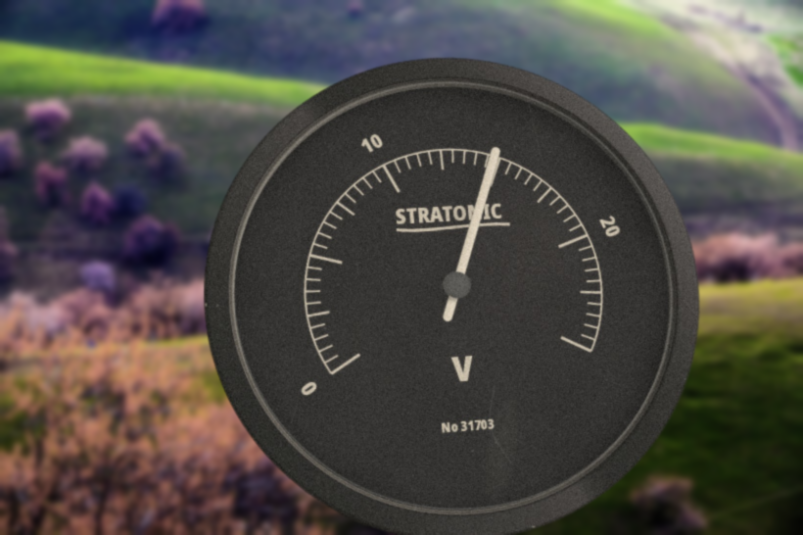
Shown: value=14.75 unit=V
